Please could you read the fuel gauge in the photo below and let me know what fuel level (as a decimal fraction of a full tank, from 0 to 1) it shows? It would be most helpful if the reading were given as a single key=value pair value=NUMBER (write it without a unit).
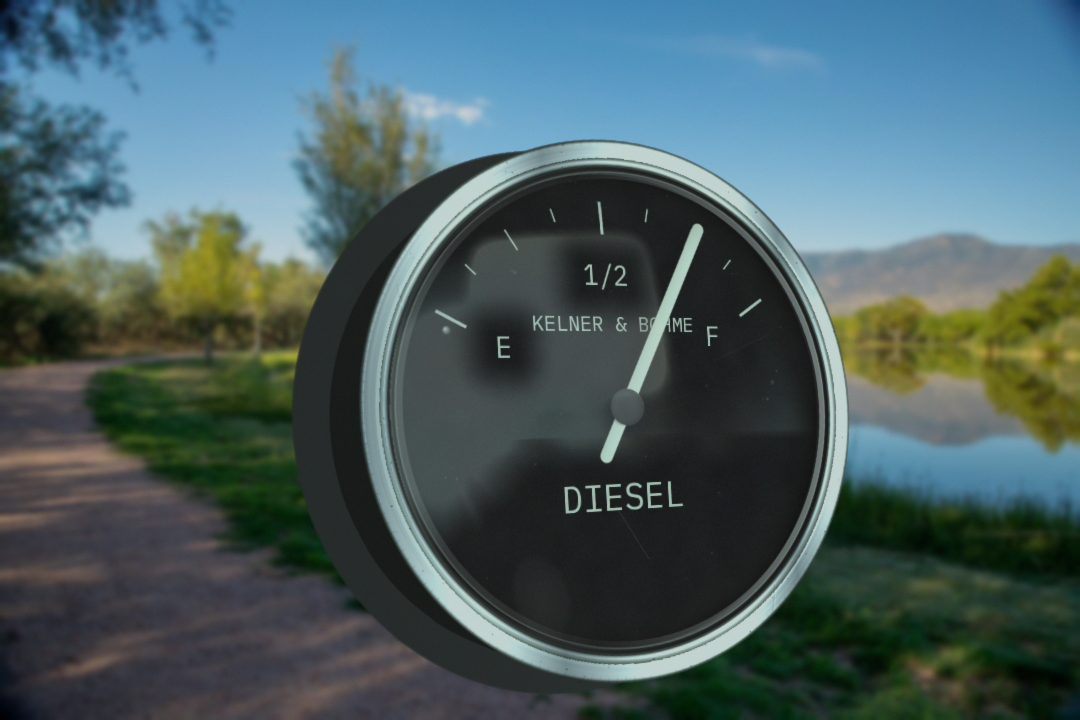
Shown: value=0.75
